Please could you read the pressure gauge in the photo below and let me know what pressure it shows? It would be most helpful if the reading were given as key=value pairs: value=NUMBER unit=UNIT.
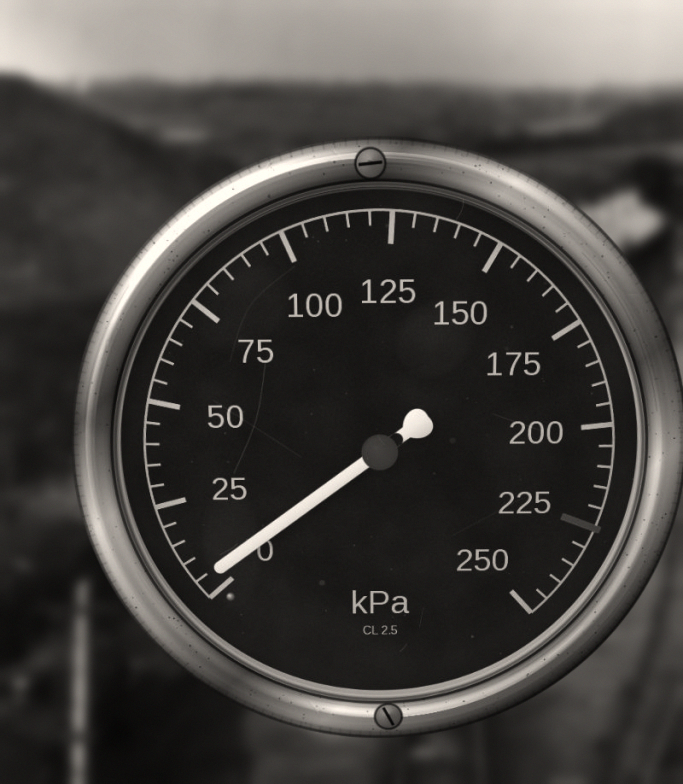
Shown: value=5 unit=kPa
